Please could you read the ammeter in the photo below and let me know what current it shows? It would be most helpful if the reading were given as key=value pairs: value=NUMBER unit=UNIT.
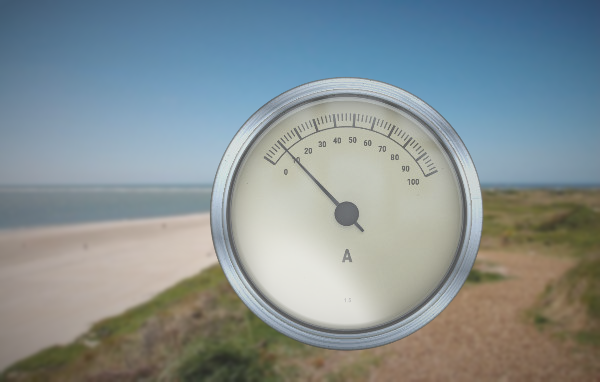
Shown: value=10 unit=A
